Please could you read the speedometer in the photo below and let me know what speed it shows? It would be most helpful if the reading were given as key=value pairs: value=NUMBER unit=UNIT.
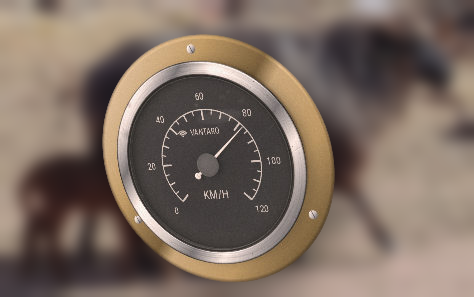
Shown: value=82.5 unit=km/h
